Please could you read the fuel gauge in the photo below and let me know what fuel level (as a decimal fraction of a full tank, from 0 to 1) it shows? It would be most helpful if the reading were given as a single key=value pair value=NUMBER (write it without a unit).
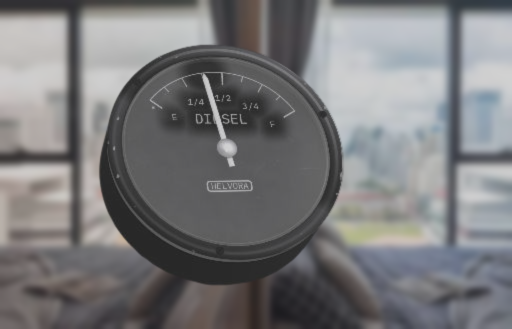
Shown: value=0.375
